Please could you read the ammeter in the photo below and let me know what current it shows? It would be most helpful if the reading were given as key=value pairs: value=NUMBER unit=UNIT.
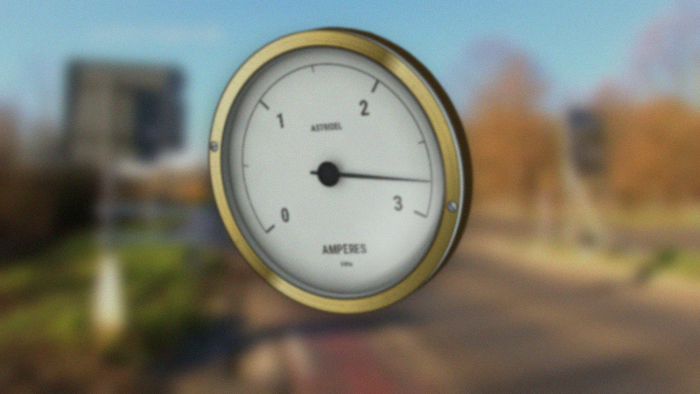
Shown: value=2.75 unit=A
